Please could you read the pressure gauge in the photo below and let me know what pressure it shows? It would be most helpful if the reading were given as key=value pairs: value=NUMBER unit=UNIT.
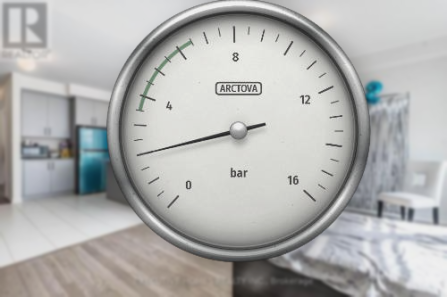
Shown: value=2 unit=bar
